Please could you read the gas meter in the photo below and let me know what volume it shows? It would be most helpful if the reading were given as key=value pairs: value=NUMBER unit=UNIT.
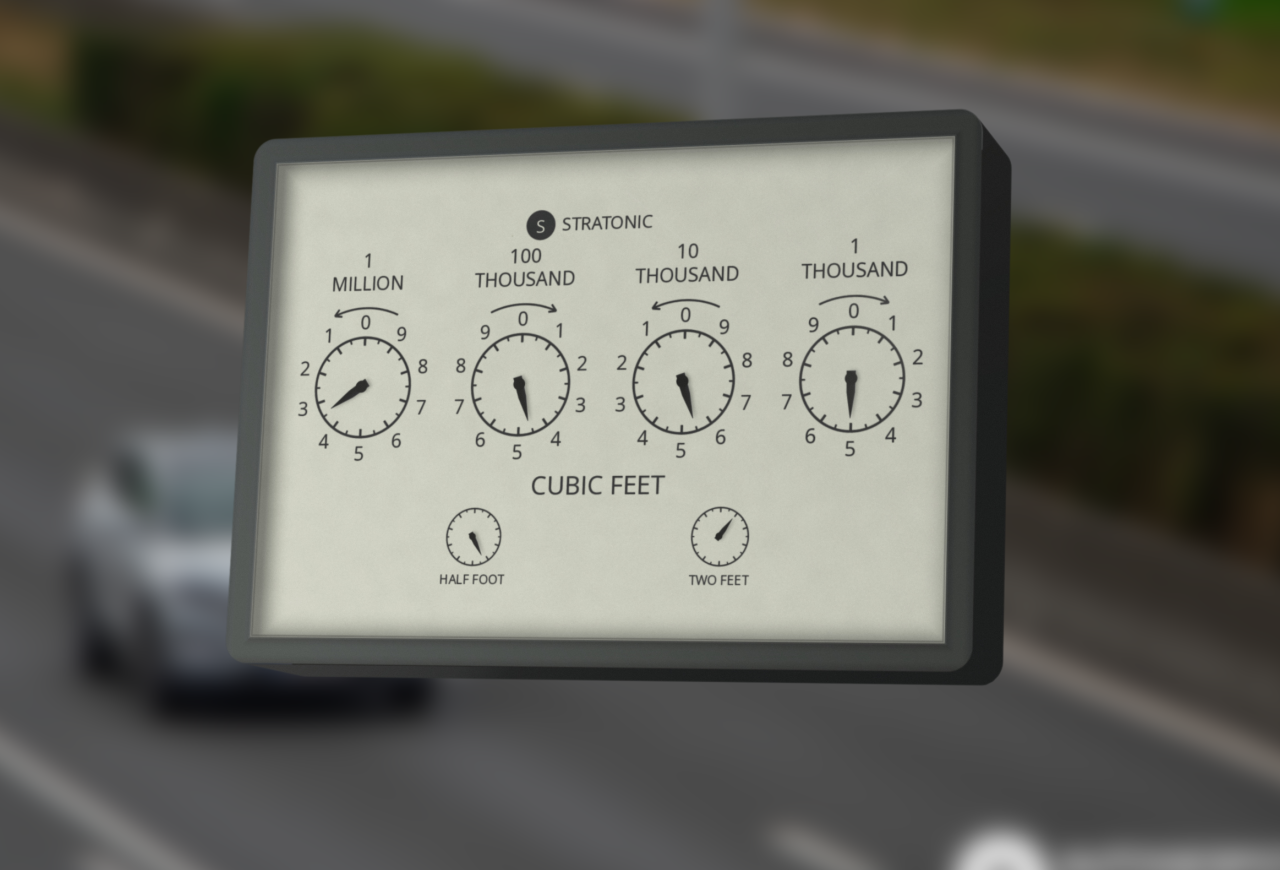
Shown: value=345500 unit=ft³
